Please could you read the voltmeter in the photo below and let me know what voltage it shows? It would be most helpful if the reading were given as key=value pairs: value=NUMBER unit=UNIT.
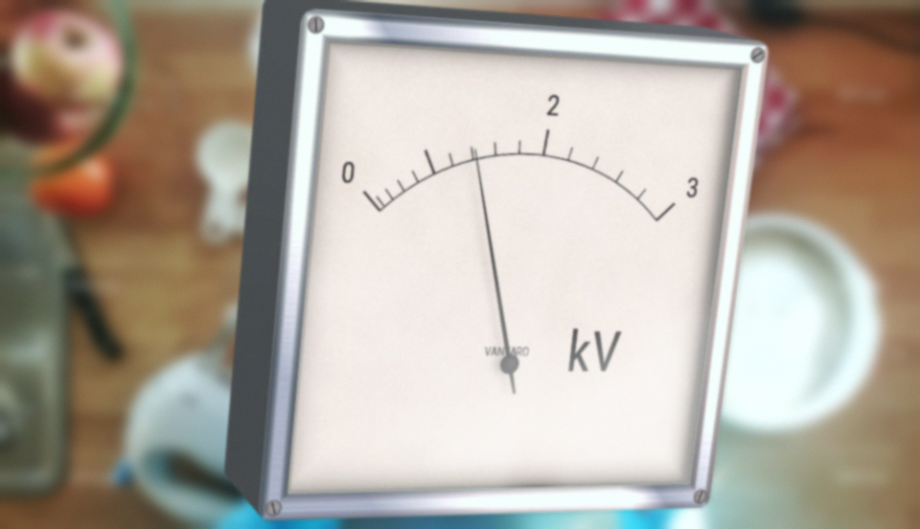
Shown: value=1.4 unit=kV
